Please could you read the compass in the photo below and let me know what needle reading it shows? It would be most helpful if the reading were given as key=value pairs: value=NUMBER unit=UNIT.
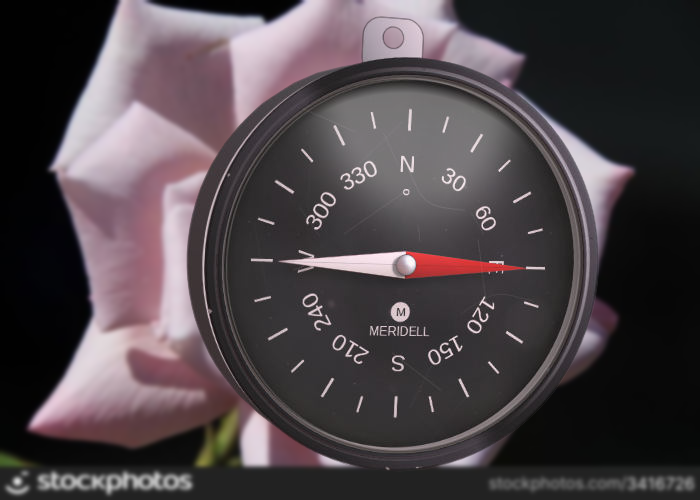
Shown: value=90 unit=°
